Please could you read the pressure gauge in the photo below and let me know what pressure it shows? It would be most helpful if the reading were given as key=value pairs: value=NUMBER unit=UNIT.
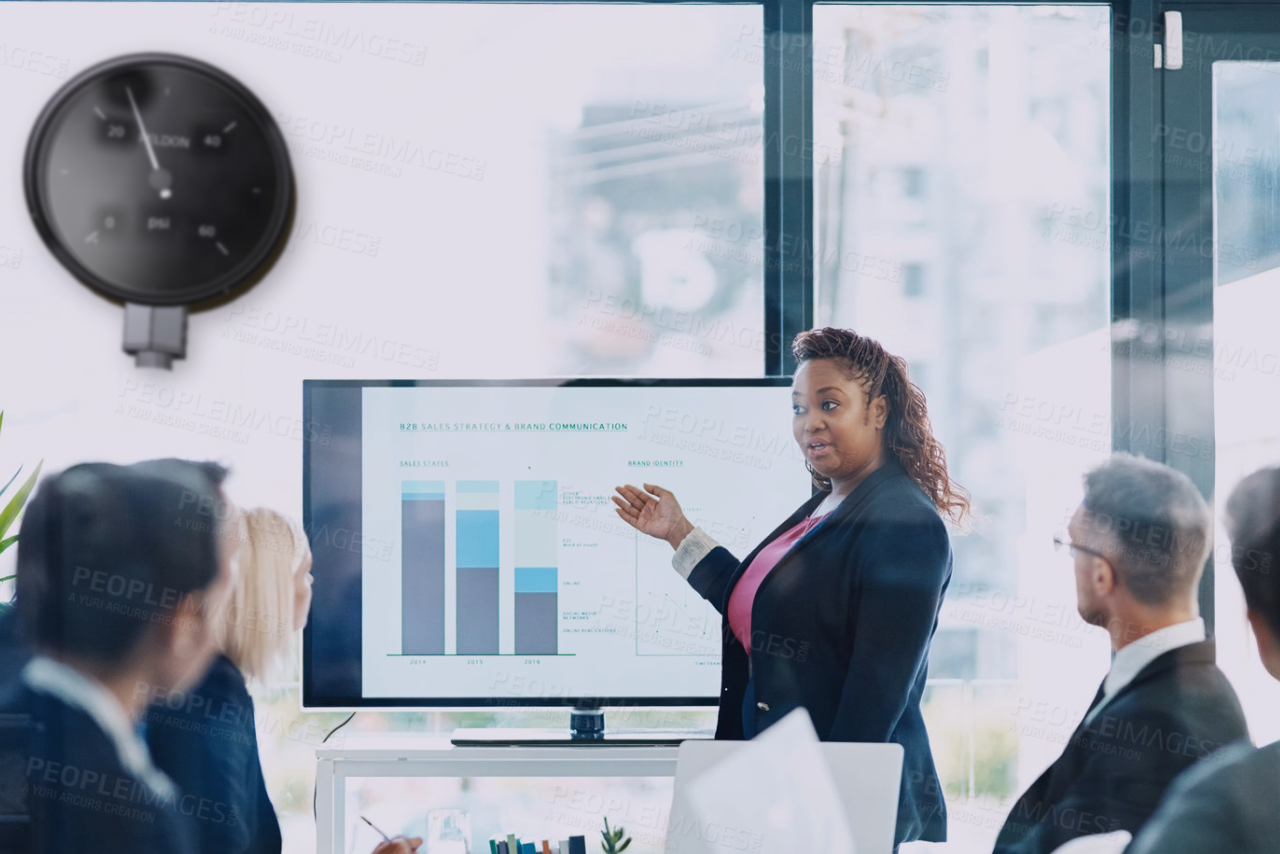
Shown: value=25 unit=psi
